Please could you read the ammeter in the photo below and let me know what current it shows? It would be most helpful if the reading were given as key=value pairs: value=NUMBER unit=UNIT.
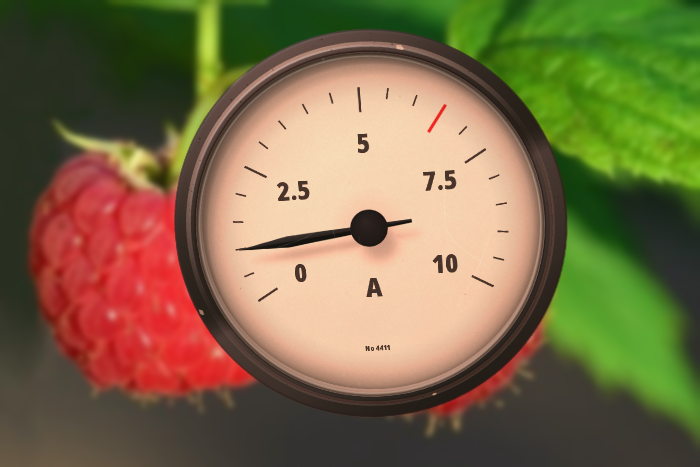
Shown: value=1 unit=A
